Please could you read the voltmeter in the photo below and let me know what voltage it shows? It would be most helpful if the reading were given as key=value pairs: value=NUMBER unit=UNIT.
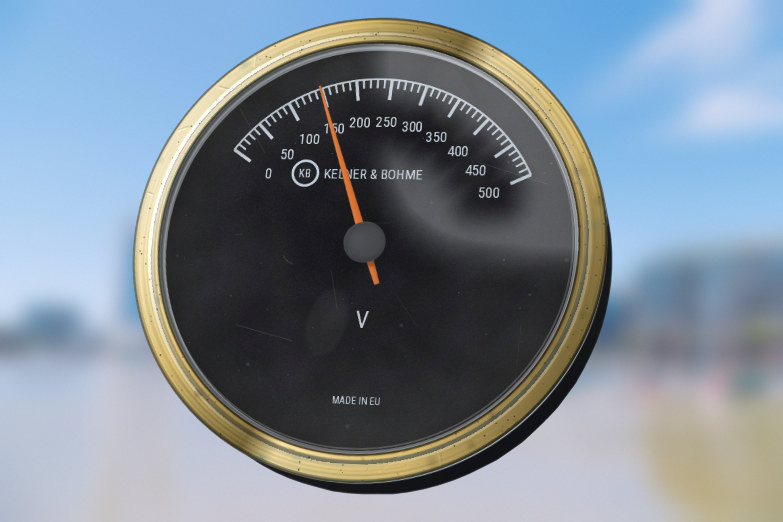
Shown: value=150 unit=V
